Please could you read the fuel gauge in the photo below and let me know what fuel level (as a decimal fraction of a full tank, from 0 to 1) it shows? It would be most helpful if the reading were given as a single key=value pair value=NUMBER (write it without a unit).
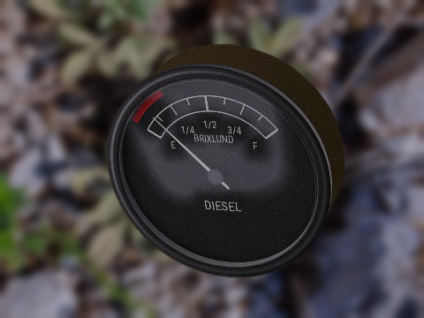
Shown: value=0.125
